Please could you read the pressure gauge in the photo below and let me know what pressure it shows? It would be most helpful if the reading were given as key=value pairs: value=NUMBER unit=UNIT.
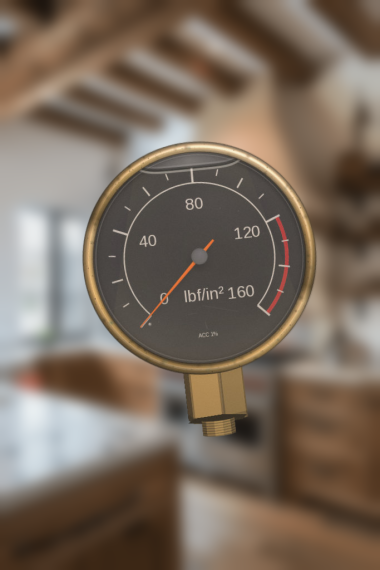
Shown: value=0 unit=psi
